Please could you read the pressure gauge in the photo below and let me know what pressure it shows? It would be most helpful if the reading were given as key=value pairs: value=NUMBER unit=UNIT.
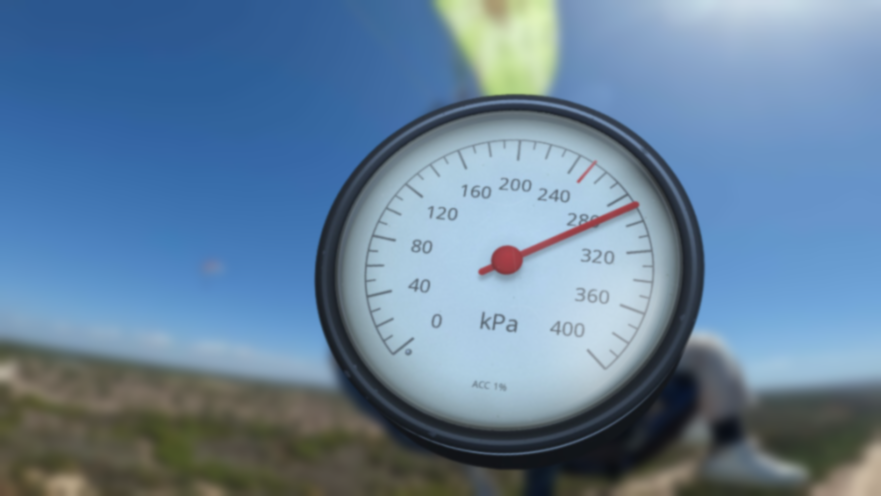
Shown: value=290 unit=kPa
